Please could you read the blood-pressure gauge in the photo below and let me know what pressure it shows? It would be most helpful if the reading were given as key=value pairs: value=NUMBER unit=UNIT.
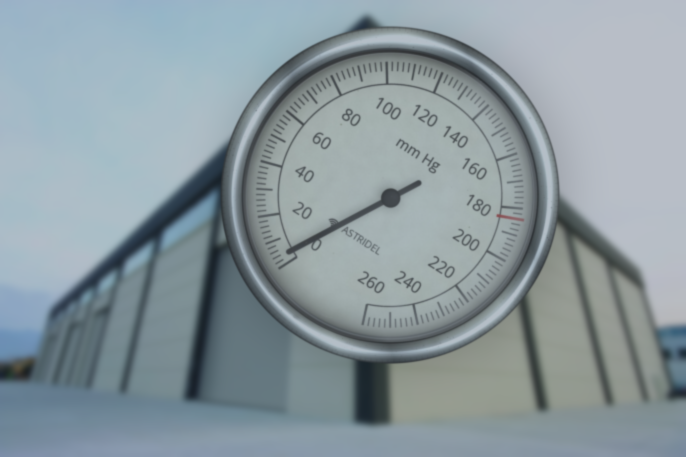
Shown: value=4 unit=mmHg
